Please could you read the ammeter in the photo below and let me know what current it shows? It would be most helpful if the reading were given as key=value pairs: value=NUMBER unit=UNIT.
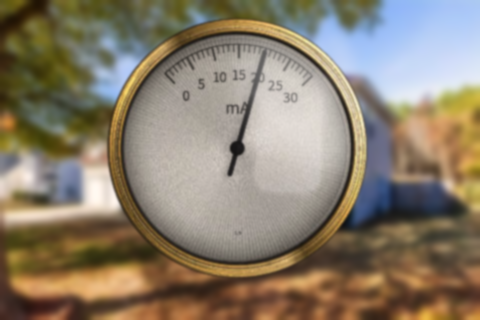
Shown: value=20 unit=mA
